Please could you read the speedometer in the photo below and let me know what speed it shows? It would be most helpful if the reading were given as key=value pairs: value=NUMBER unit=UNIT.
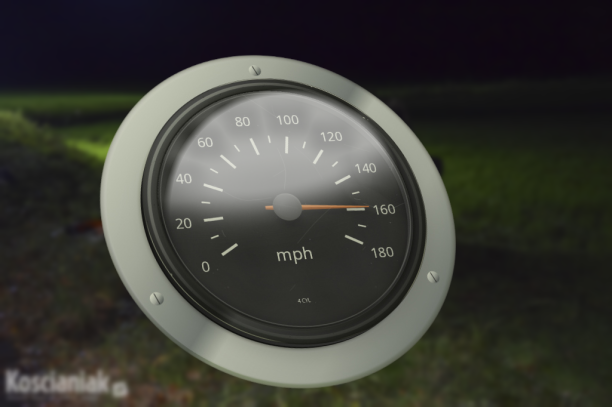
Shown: value=160 unit=mph
